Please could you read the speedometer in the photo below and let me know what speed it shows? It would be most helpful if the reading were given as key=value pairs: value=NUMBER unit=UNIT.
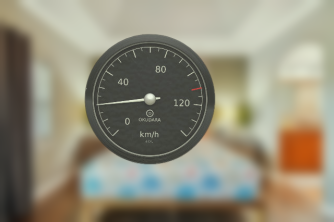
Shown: value=20 unit=km/h
